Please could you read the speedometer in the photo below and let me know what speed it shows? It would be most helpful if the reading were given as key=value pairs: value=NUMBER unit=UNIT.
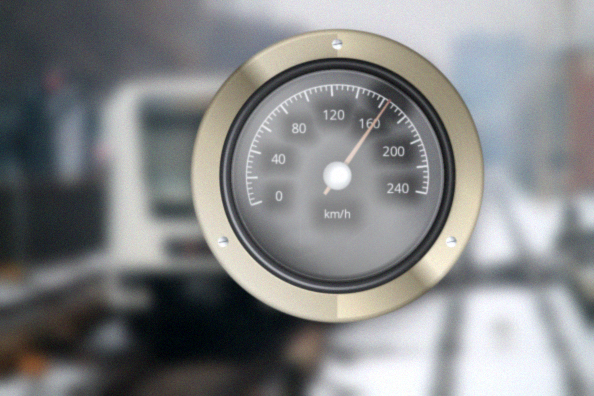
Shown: value=164 unit=km/h
